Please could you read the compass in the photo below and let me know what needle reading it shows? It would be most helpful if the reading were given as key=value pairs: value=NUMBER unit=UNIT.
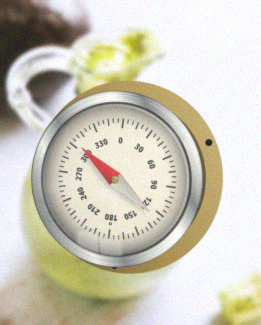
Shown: value=305 unit=°
